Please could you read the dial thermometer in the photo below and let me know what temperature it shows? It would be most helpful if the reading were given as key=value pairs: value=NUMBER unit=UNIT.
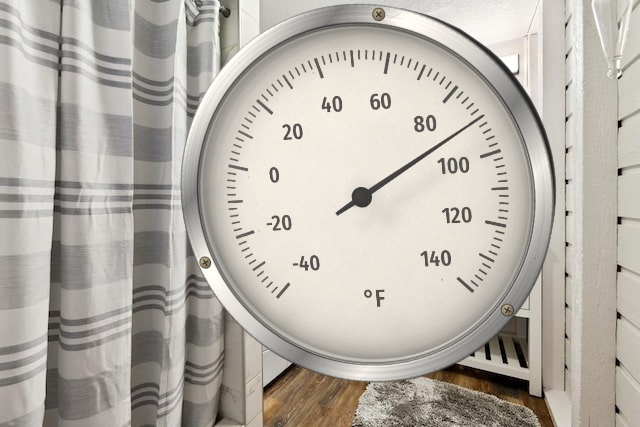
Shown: value=90 unit=°F
